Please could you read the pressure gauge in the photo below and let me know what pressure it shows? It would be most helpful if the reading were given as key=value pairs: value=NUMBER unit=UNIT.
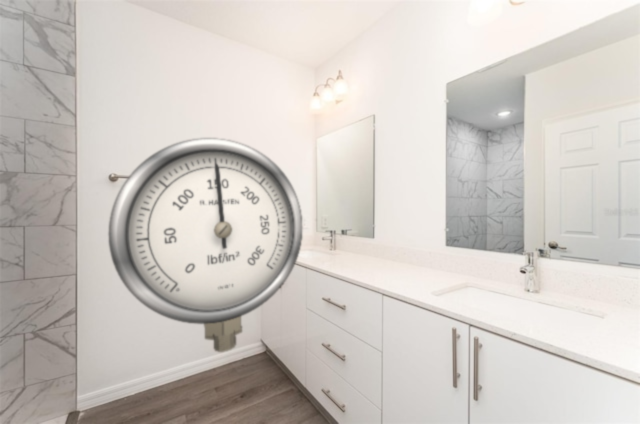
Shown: value=150 unit=psi
